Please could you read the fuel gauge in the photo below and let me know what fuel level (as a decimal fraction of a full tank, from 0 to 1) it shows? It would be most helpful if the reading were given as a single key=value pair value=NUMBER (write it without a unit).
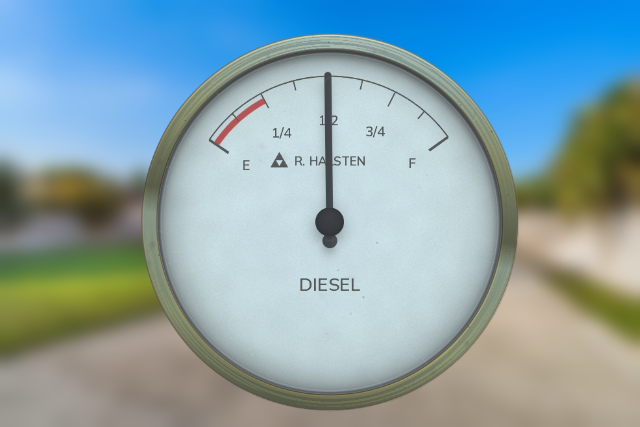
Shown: value=0.5
